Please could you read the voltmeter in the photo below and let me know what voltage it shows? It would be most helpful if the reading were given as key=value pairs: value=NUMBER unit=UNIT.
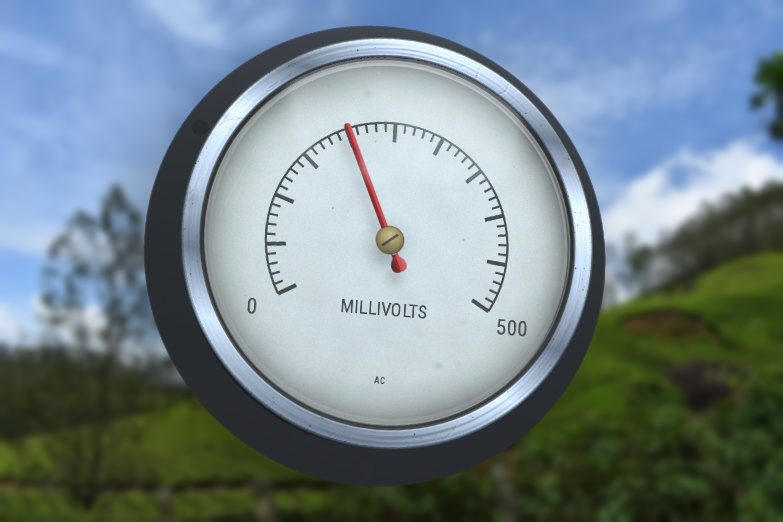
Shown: value=200 unit=mV
